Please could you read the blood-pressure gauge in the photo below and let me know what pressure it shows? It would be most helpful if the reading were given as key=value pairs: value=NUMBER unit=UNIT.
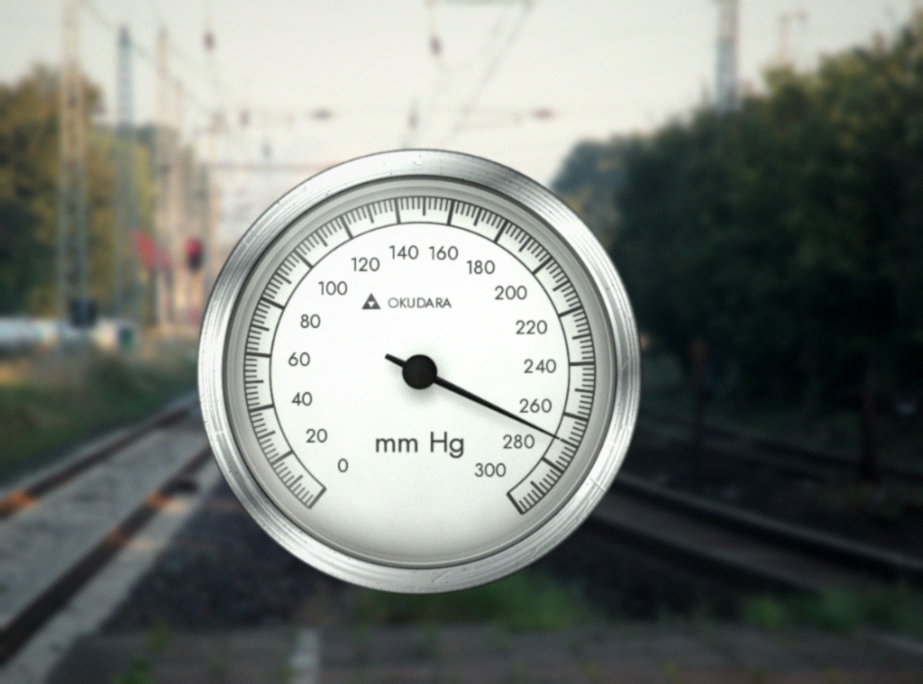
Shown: value=270 unit=mmHg
